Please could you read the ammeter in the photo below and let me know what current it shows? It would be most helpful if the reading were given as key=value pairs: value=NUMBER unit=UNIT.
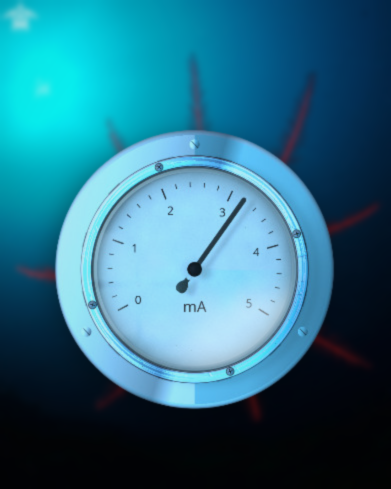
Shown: value=3.2 unit=mA
